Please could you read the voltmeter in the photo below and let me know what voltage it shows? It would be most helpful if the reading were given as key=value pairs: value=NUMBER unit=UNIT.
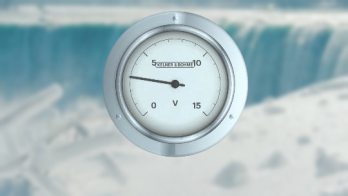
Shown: value=3 unit=V
